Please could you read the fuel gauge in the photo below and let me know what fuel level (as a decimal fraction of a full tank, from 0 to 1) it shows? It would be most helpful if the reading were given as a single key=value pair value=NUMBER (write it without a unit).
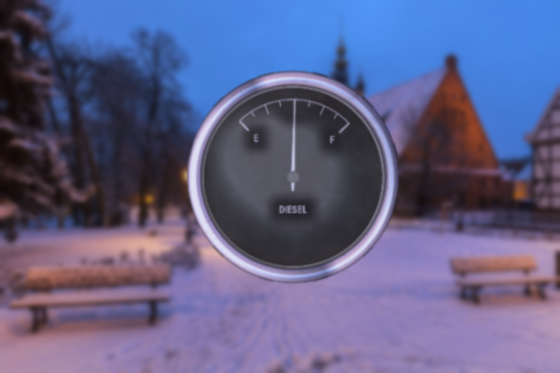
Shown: value=0.5
